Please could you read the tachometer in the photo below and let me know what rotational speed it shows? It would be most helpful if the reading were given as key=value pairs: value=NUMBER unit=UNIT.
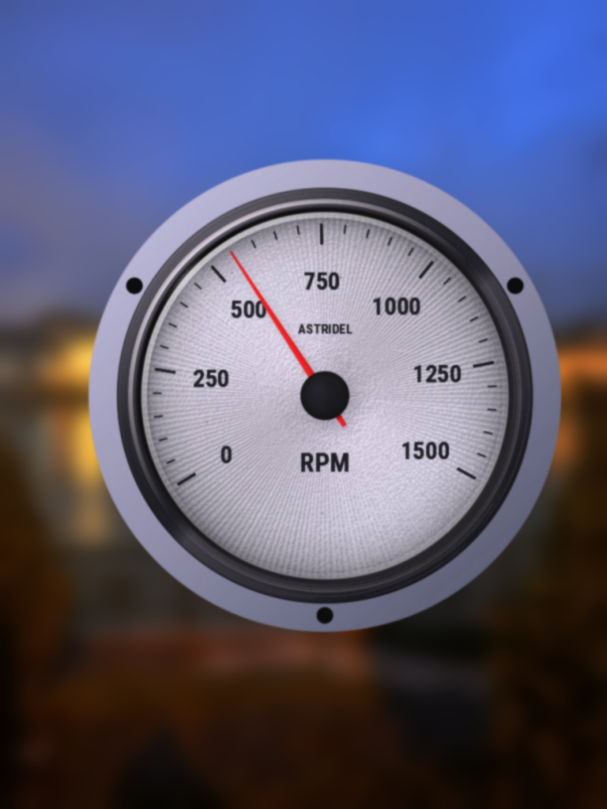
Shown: value=550 unit=rpm
